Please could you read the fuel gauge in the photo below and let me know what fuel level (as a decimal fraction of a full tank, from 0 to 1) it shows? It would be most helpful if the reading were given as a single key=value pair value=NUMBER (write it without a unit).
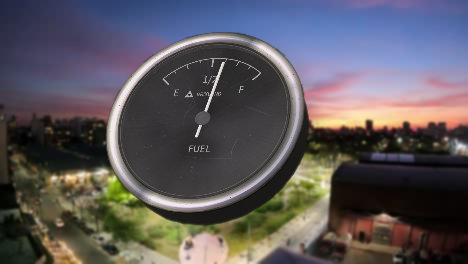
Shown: value=0.625
